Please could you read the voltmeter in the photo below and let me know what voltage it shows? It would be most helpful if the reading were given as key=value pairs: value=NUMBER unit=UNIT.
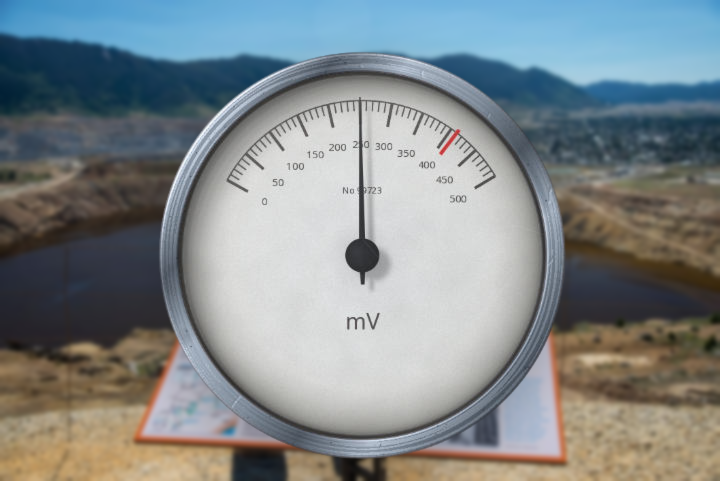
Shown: value=250 unit=mV
